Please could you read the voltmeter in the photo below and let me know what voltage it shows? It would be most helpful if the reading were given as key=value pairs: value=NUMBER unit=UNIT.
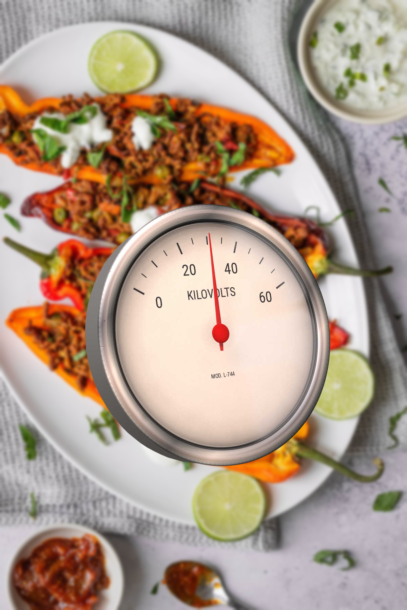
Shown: value=30 unit=kV
